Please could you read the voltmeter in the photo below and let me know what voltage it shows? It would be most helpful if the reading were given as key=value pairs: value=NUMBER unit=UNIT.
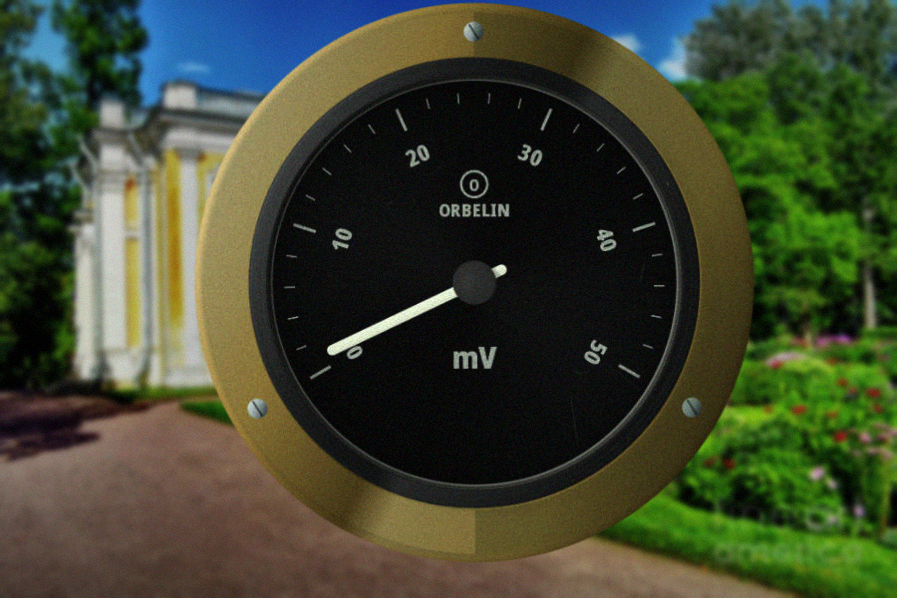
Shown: value=1 unit=mV
